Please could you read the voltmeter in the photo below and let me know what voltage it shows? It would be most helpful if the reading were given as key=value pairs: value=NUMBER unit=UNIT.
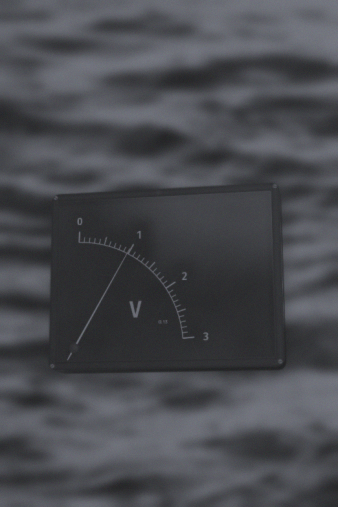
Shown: value=1 unit=V
